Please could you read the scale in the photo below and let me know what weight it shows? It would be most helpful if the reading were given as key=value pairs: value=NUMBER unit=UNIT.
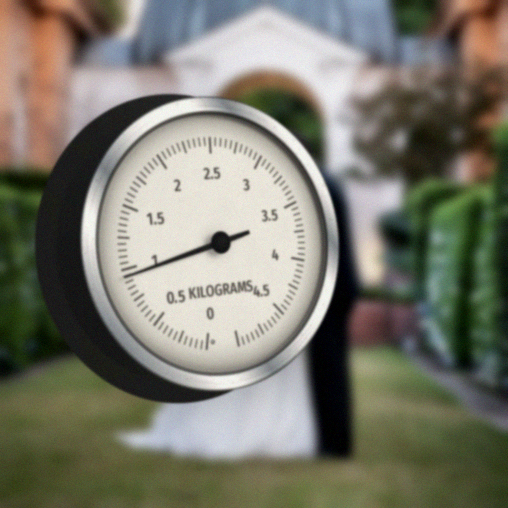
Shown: value=0.95 unit=kg
